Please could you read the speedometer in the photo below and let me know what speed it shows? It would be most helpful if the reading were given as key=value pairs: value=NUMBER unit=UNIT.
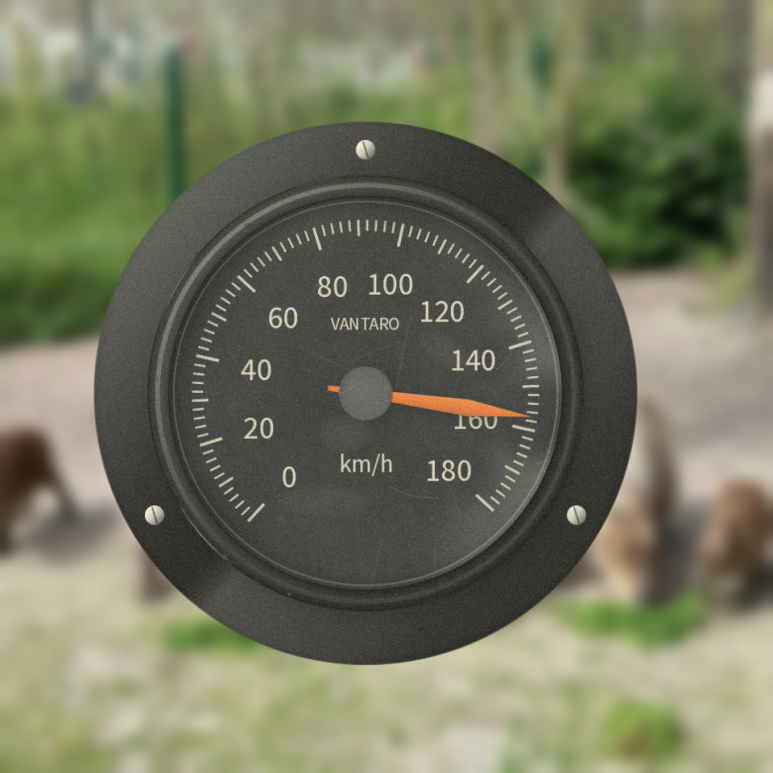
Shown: value=157 unit=km/h
